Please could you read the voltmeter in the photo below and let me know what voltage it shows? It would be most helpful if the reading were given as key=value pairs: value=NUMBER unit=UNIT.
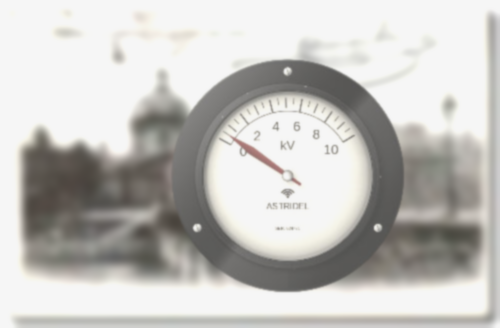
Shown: value=0.5 unit=kV
